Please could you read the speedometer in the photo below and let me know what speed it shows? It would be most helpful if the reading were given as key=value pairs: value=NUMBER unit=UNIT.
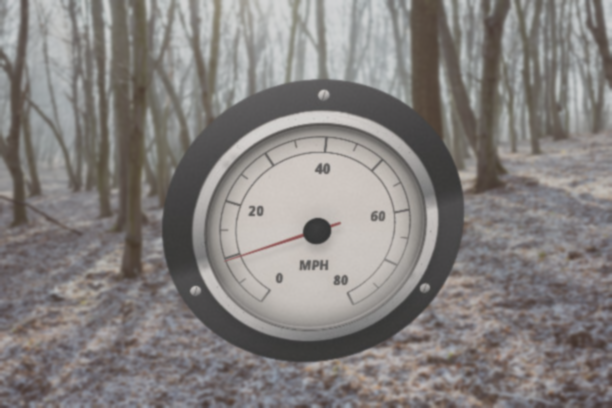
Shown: value=10 unit=mph
